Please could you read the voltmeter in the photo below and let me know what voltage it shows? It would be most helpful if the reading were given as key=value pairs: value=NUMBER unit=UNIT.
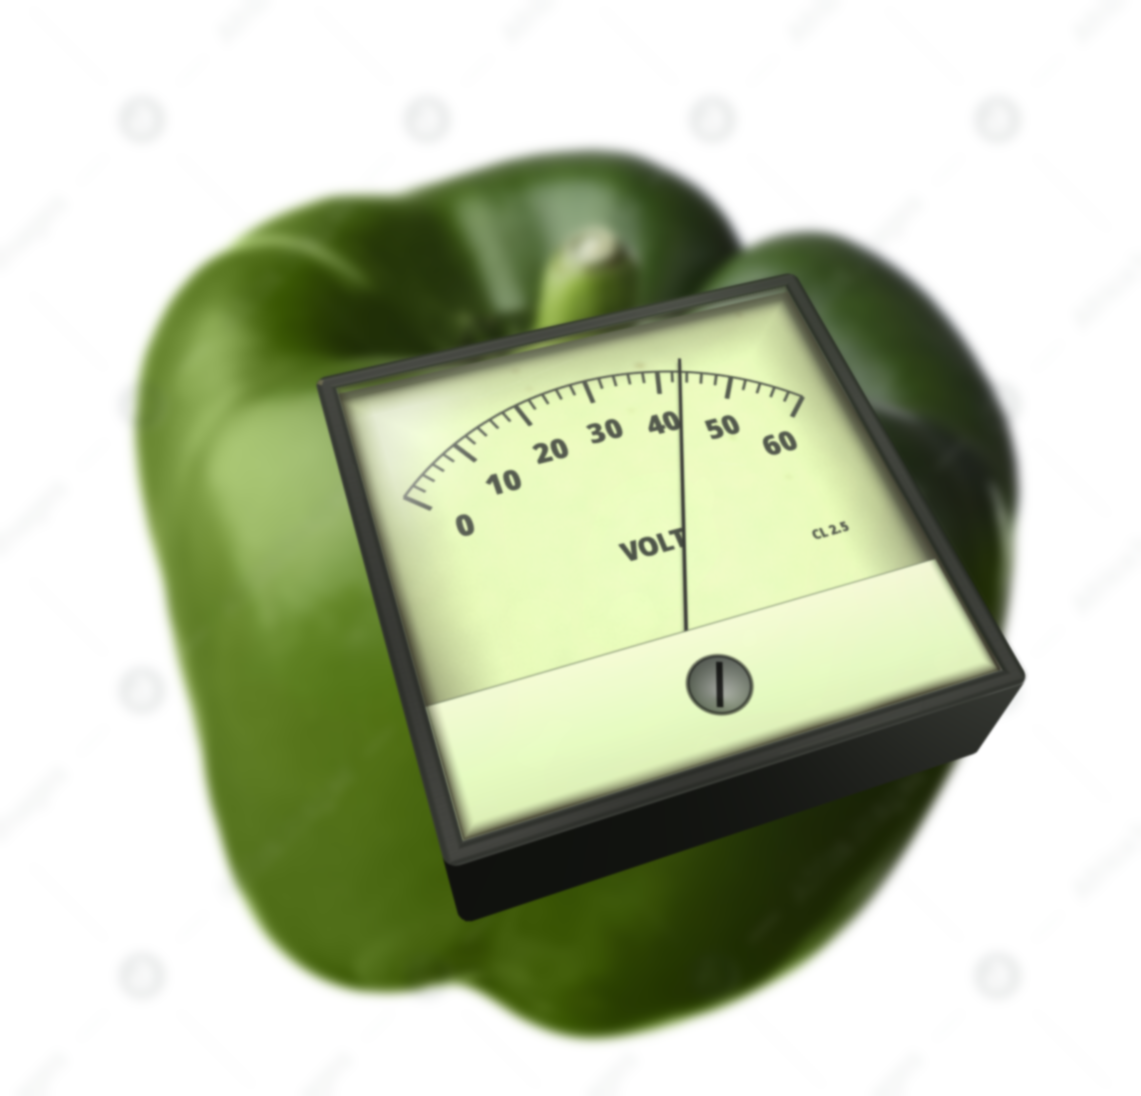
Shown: value=43 unit=V
